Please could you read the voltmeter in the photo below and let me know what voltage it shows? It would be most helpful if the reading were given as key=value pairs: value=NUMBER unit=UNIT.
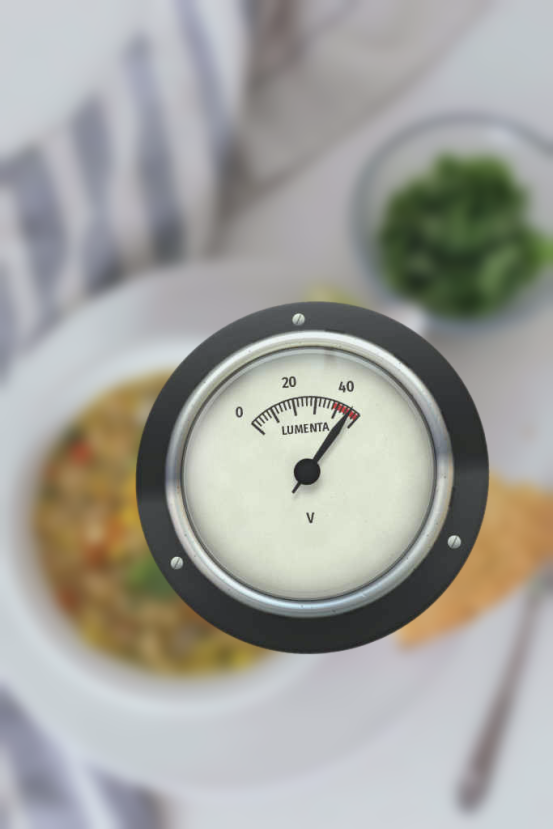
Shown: value=46 unit=V
